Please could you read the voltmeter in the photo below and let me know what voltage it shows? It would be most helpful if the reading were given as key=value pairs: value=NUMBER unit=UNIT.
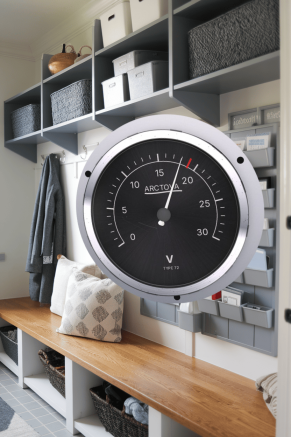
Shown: value=18 unit=V
